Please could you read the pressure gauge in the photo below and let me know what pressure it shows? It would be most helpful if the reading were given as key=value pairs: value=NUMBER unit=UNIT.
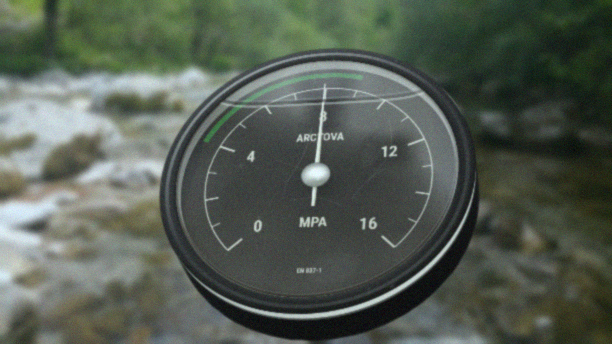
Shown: value=8 unit=MPa
